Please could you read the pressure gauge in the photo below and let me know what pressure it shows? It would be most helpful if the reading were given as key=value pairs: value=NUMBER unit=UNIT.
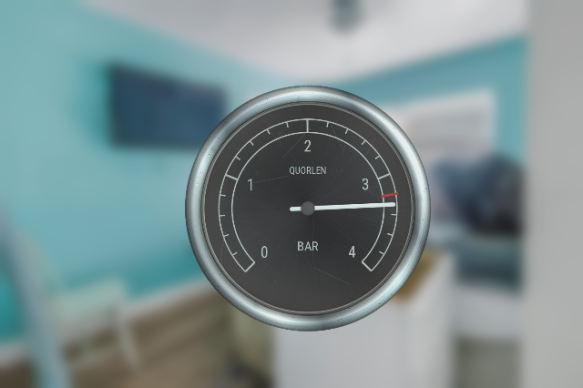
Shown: value=3.3 unit=bar
